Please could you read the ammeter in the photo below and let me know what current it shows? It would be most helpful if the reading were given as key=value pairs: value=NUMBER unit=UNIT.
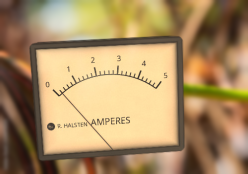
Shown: value=0.2 unit=A
